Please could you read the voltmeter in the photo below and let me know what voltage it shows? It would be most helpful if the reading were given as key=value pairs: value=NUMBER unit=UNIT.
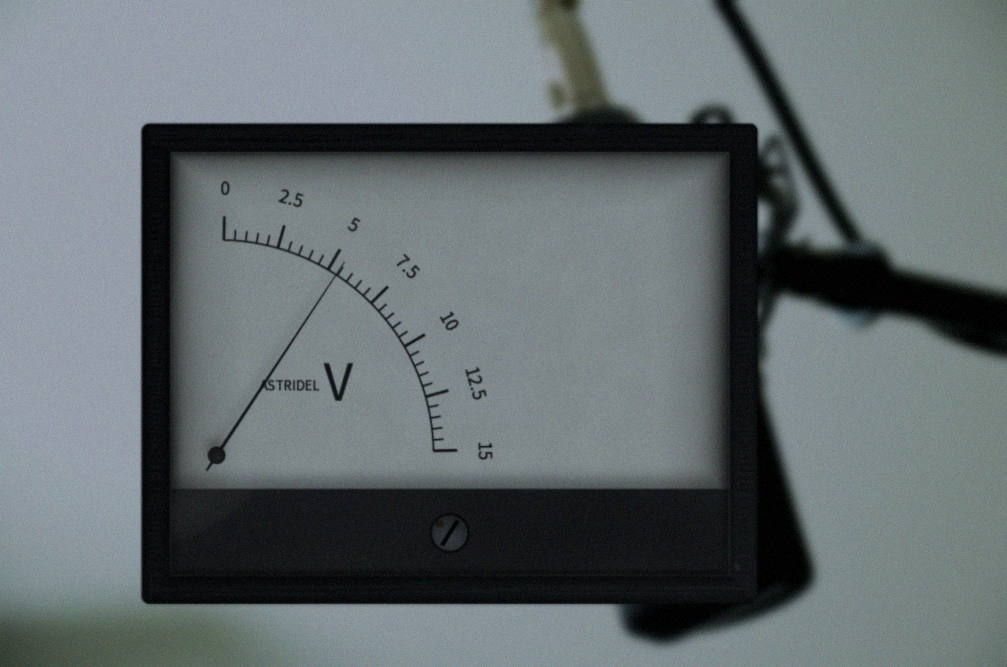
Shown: value=5.5 unit=V
